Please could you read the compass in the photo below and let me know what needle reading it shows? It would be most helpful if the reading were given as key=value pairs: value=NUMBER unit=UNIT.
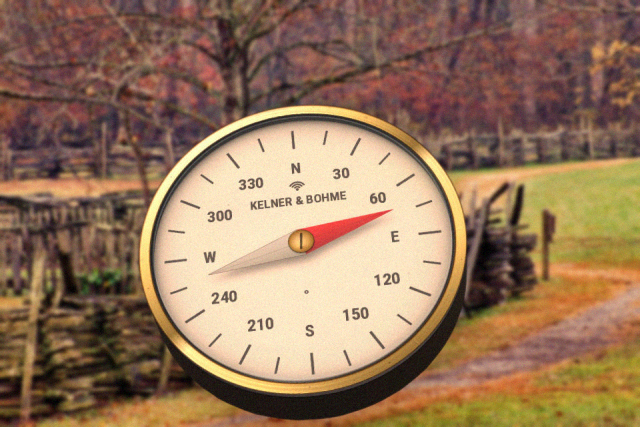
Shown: value=75 unit=°
